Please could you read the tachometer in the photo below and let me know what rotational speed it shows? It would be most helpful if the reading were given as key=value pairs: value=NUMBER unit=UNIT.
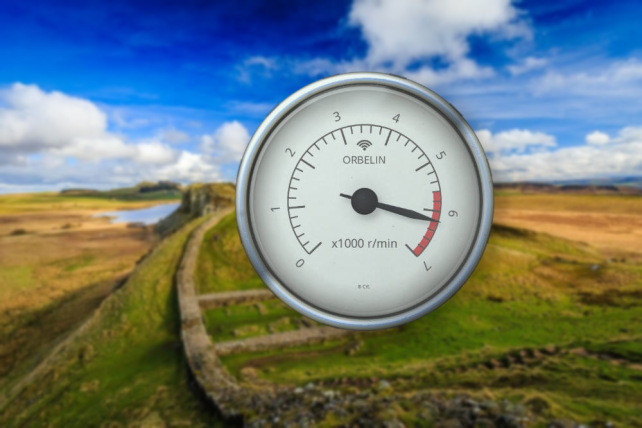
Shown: value=6200 unit=rpm
